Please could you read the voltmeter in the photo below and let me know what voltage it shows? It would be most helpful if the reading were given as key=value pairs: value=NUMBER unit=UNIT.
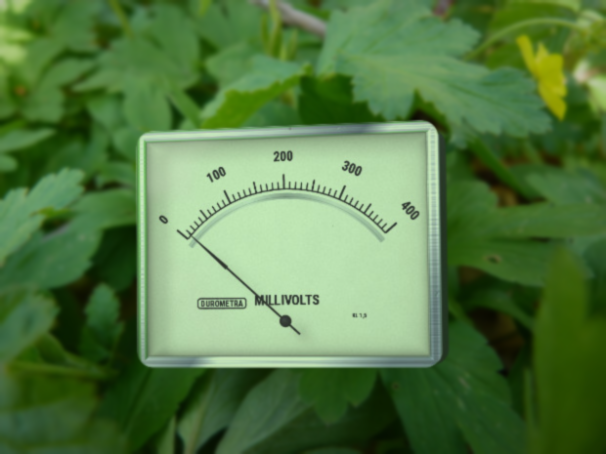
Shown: value=10 unit=mV
